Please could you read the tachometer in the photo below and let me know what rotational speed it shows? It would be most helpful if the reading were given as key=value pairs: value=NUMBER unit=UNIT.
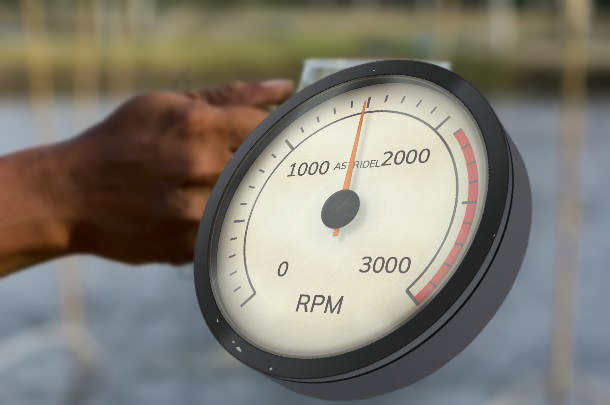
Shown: value=1500 unit=rpm
